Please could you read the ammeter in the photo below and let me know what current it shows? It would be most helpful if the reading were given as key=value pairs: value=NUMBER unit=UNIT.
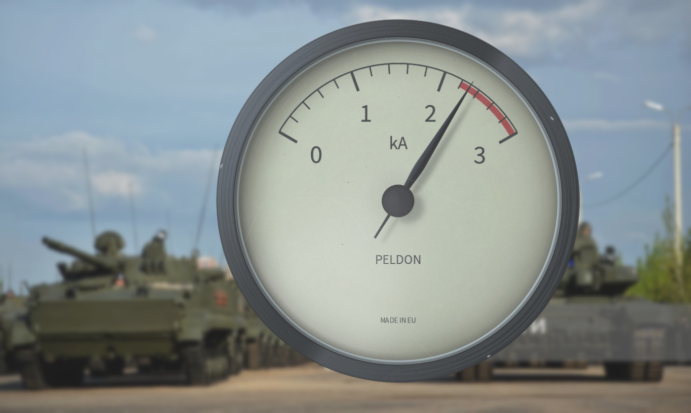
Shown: value=2.3 unit=kA
